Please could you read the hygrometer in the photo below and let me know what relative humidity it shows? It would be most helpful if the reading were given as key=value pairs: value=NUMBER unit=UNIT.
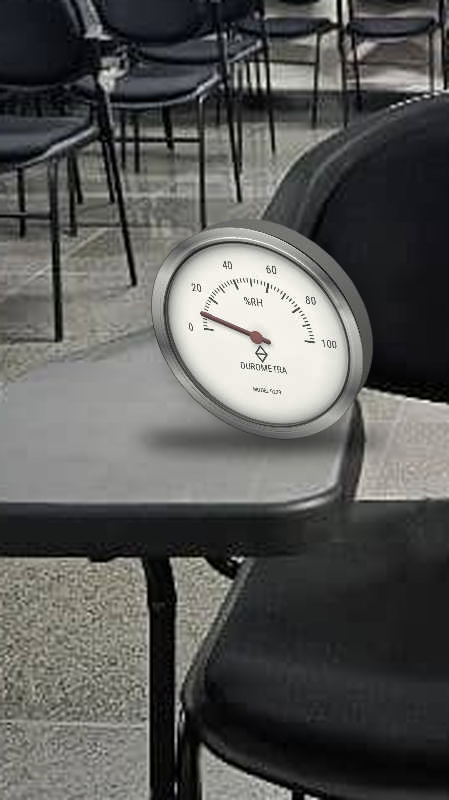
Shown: value=10 unit=%
